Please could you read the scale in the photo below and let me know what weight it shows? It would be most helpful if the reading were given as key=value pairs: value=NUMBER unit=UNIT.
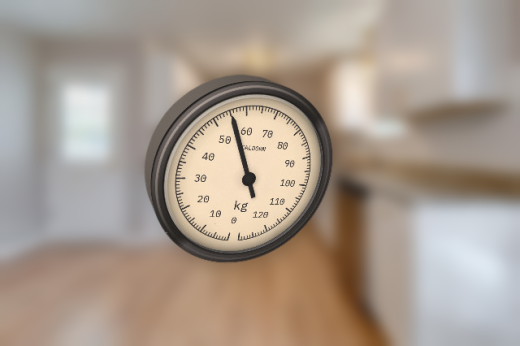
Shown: value=55 unit=kg
